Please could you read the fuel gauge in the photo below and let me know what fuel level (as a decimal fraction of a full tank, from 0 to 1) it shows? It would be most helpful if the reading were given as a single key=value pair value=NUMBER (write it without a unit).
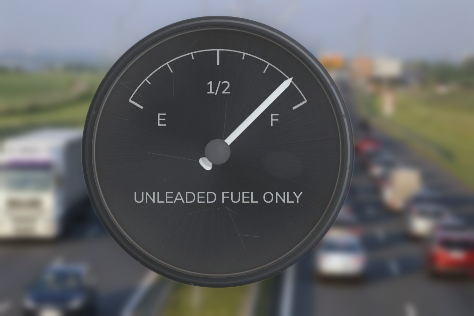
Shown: value=0.875
